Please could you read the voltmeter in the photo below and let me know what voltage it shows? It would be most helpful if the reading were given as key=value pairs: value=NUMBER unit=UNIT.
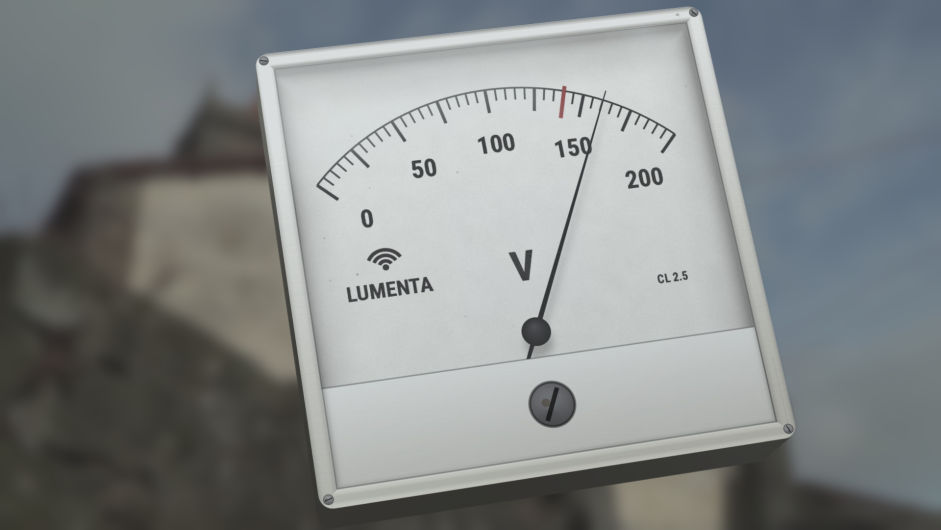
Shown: value=160 unit=V
